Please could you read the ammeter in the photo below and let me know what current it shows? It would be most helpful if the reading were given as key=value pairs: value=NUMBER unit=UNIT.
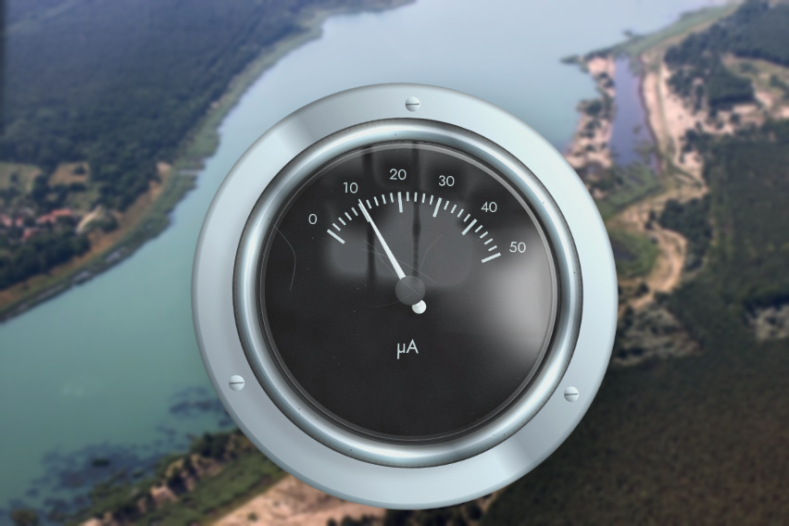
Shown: value=10 unit=µA
